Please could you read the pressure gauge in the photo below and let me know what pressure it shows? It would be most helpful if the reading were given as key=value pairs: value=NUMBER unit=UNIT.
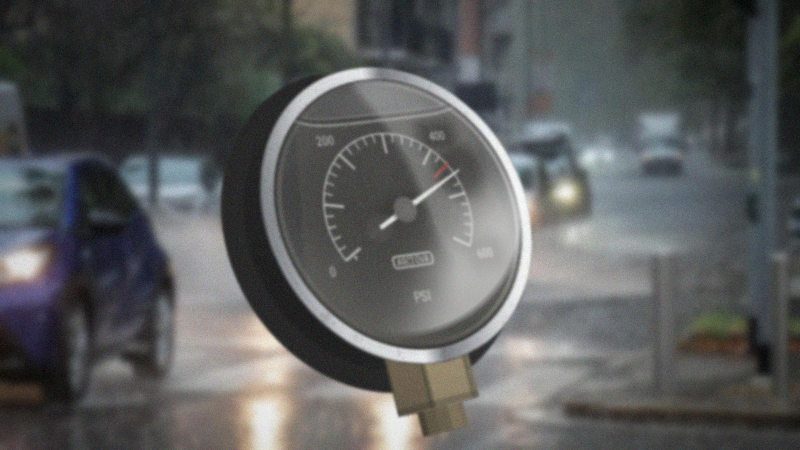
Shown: value=460 unit=psi
